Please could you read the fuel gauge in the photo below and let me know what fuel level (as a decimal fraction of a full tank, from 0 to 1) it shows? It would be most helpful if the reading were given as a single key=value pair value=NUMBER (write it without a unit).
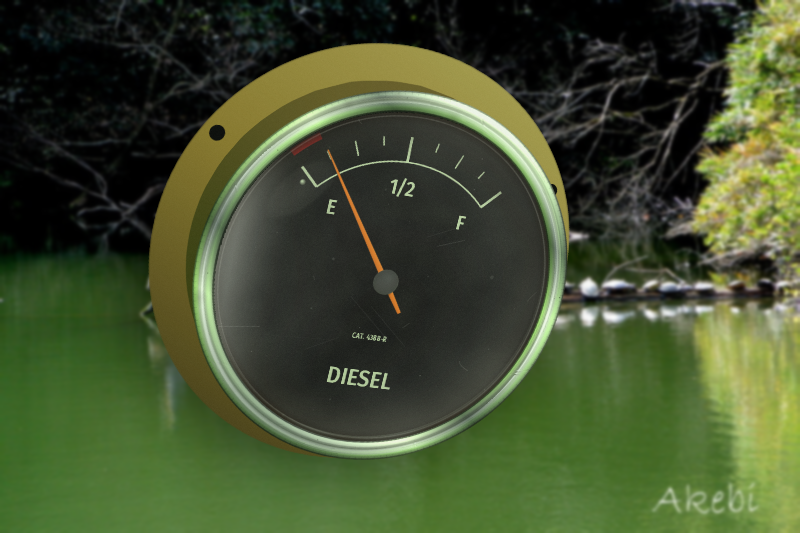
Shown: value=0.125
